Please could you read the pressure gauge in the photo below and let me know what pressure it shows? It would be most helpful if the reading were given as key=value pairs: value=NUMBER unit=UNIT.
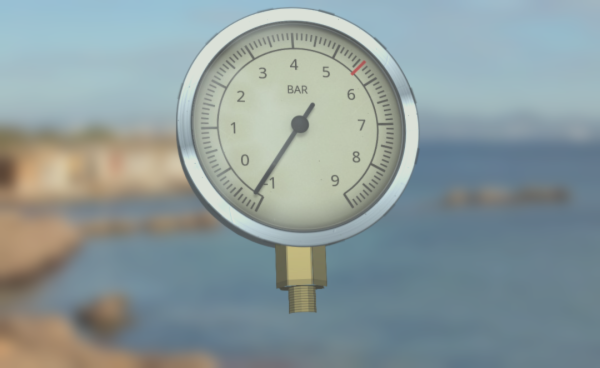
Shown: value=-0.8 unit=bar
